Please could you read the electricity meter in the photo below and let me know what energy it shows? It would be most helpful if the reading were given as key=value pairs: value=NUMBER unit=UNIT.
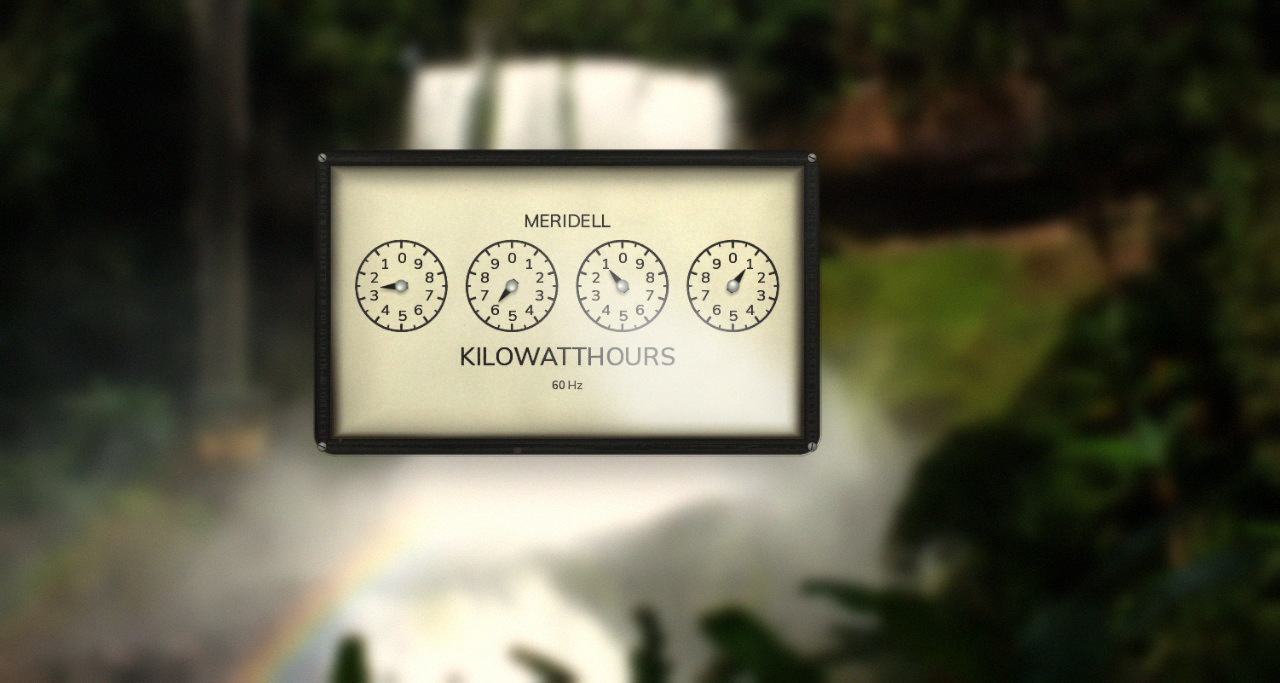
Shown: value=2611 unit=kWh
